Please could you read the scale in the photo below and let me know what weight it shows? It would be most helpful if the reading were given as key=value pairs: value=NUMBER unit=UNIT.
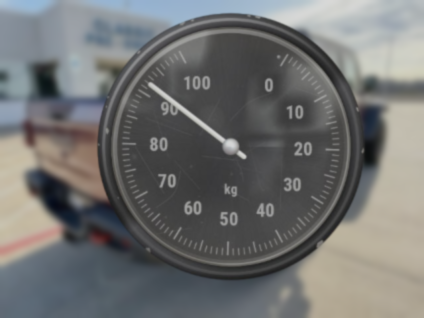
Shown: value=92 unit=kg
